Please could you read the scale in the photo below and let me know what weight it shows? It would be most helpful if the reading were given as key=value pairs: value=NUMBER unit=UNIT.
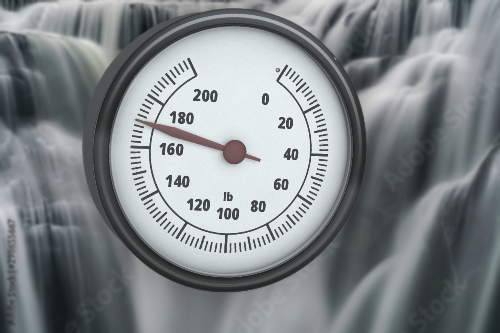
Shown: value=170 unit=lb
